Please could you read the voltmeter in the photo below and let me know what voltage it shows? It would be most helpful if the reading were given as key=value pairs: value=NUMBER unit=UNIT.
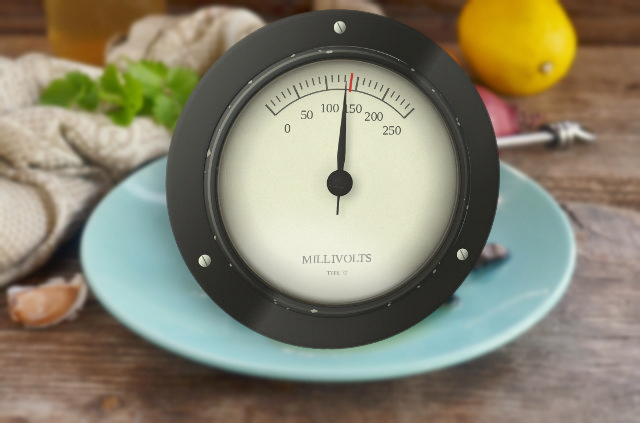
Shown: value=130 unit=mV
